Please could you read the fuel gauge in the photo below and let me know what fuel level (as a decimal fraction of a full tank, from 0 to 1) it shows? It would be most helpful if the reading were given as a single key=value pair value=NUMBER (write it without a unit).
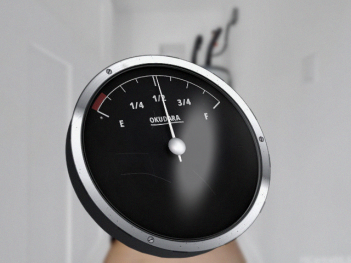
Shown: value=0.5
